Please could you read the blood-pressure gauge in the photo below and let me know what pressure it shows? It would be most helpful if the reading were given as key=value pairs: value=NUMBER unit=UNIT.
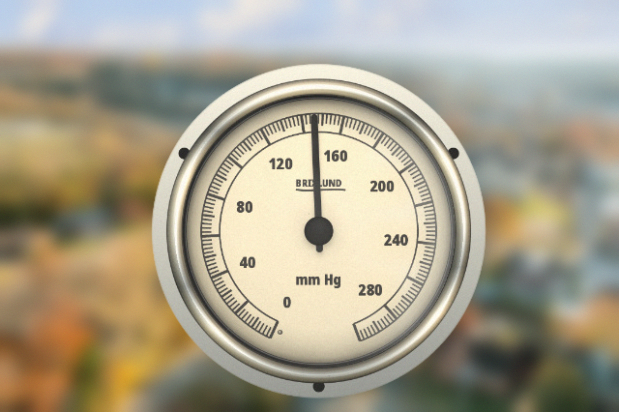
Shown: value=146 unit=mmHg
